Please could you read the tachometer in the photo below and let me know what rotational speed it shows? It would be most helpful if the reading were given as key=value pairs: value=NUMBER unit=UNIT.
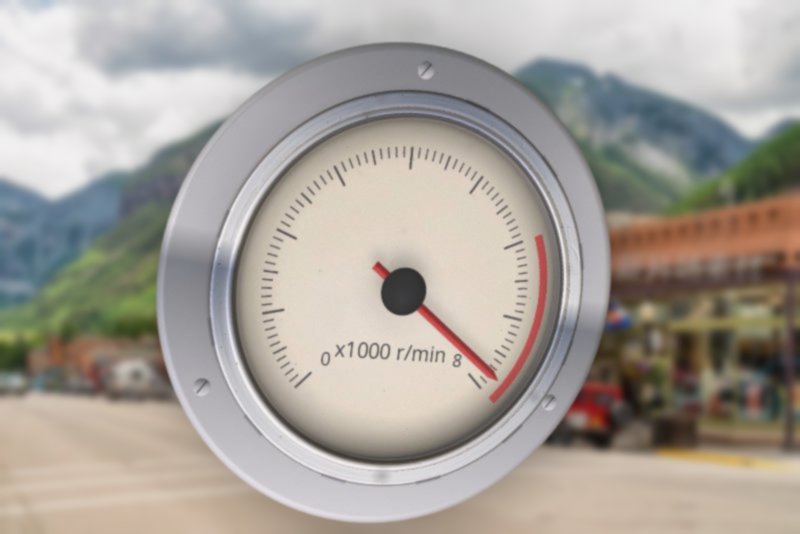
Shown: value=7800 unit=rpm
